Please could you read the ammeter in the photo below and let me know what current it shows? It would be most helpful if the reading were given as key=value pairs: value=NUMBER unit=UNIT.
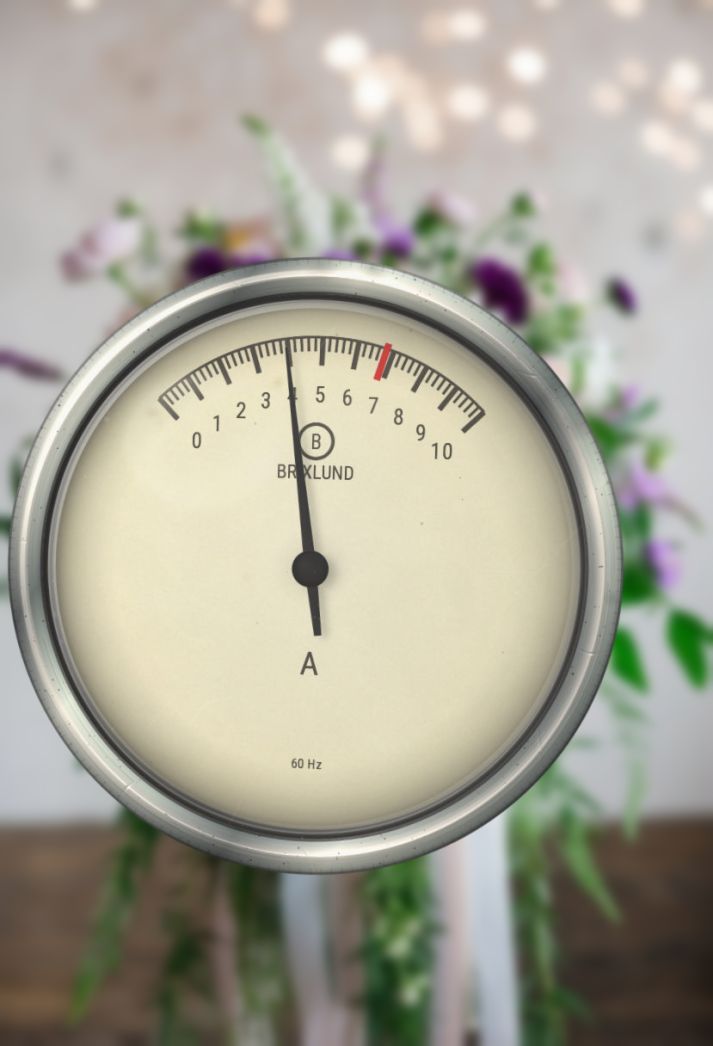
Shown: value=4 unit=A
